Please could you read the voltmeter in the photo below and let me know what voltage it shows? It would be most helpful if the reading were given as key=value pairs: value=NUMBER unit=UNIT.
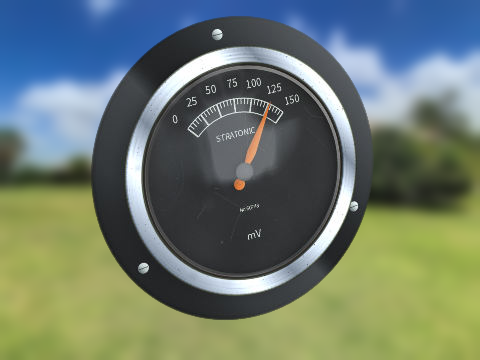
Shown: value=125 unit=mV
